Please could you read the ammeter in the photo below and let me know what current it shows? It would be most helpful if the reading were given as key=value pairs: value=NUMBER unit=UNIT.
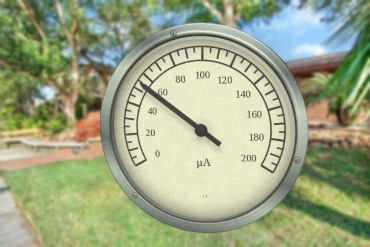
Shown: value=55 unit=µA
